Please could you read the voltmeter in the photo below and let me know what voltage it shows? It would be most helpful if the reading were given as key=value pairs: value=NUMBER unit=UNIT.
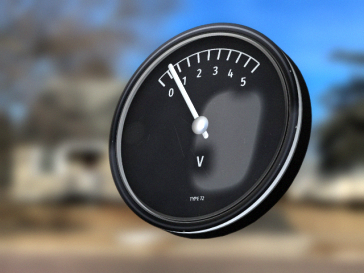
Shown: value=0.75 unit=V
